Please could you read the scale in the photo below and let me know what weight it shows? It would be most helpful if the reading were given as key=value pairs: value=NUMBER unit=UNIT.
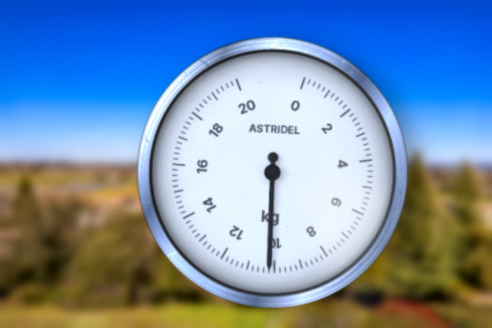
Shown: value=10.2 unit=kg
